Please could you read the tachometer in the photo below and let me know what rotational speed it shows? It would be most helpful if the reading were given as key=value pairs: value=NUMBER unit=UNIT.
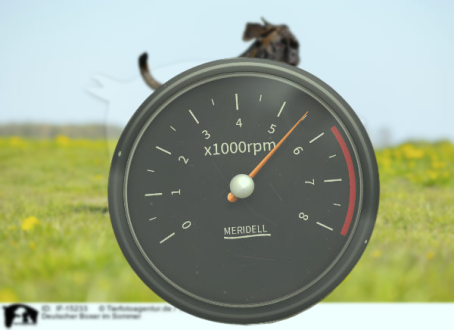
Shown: value=5500 unit=rpm
